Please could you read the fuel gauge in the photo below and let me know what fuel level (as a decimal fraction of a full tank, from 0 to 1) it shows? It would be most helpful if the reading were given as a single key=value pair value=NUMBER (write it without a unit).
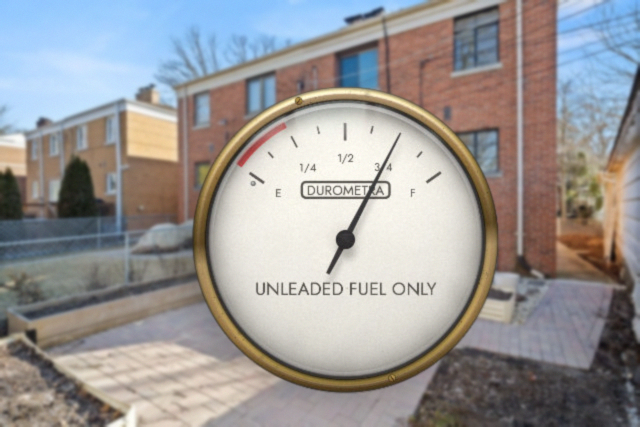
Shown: value=0.75
